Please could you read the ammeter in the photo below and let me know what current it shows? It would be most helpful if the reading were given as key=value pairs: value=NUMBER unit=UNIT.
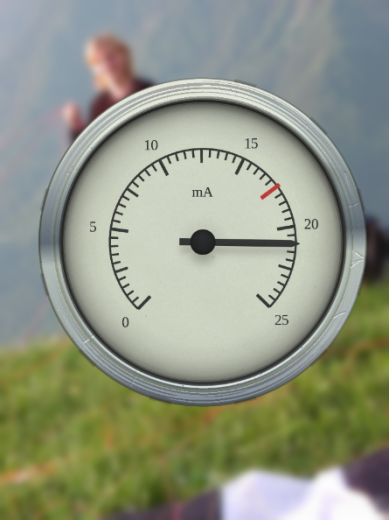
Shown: value=21 unit=mA
